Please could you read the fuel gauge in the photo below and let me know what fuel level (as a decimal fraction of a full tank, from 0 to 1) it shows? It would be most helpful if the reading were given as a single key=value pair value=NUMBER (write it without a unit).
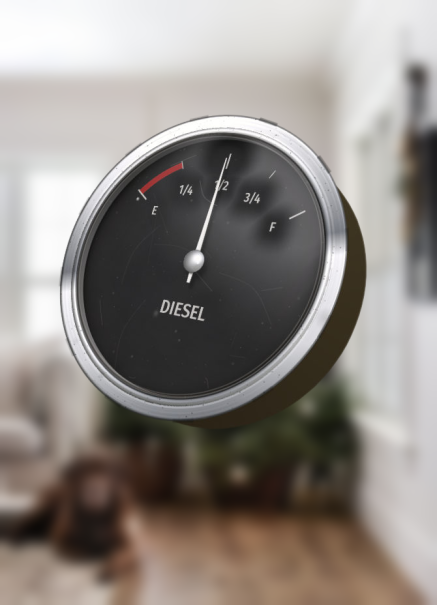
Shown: value=0.5
